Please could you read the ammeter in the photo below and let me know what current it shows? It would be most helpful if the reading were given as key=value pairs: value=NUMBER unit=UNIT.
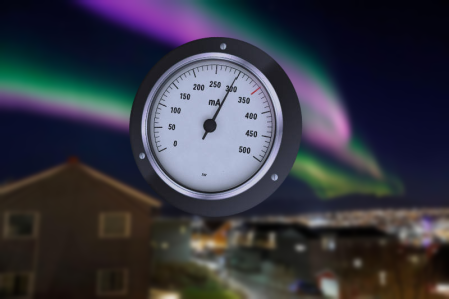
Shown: value=300 unit=mA
